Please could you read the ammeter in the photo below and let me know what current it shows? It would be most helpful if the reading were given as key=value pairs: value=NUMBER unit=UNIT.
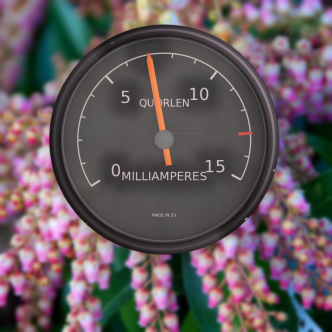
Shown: value=7 unit=mA
